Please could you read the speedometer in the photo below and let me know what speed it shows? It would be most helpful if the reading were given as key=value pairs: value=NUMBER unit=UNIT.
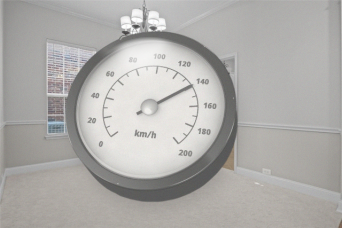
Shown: value=140 unit=km/h
